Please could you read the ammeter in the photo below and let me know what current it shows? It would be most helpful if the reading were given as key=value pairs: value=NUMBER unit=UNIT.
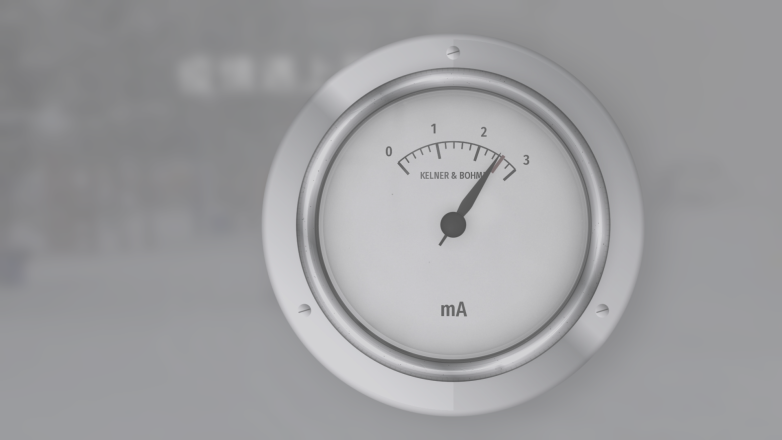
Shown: value=2.5 unit=mA
